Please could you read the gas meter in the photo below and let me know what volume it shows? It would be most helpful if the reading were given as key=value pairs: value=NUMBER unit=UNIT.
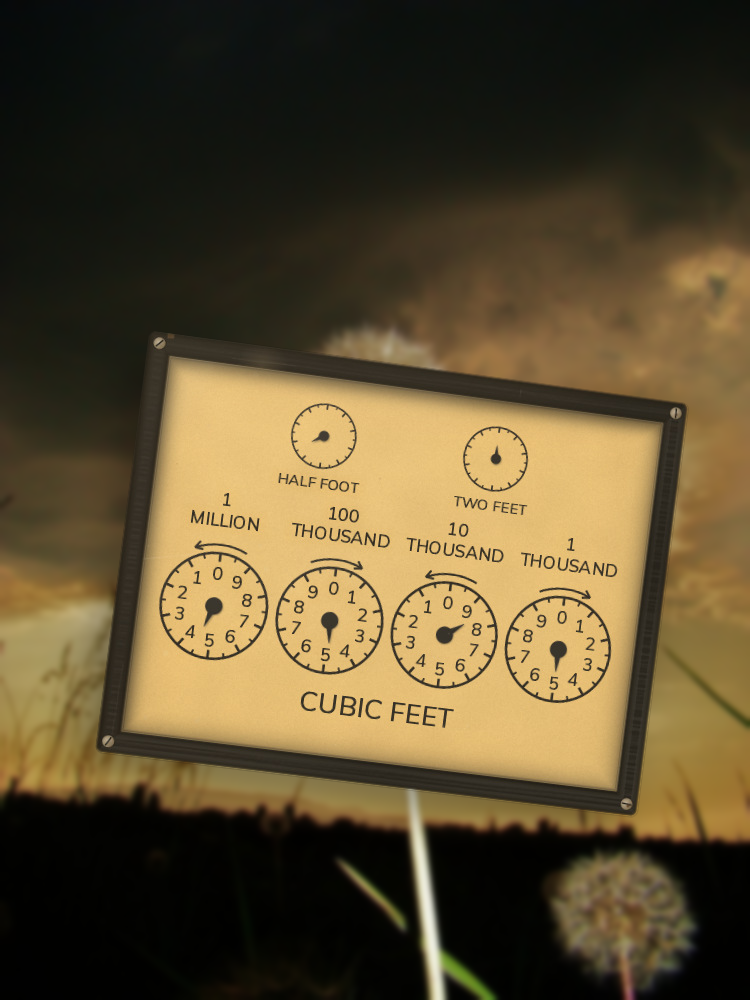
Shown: value=448500 unit=ft³
